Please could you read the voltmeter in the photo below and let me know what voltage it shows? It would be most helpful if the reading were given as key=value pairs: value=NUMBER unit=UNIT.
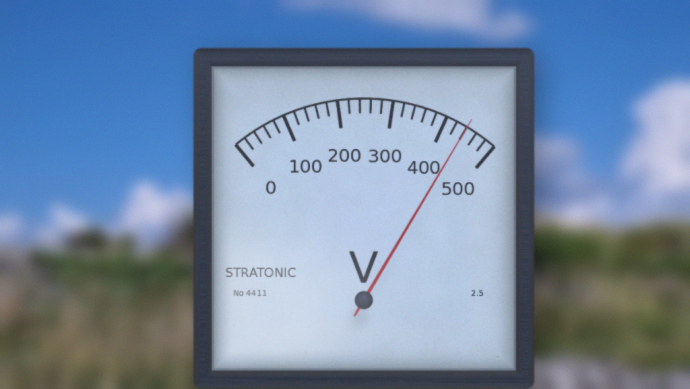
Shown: value=440 unit=V
